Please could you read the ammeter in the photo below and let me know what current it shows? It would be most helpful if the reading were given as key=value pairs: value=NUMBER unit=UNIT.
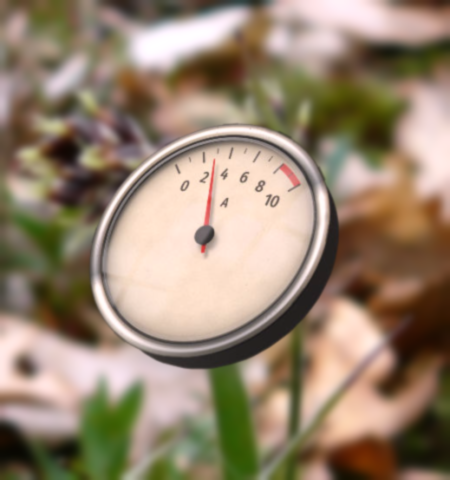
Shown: value=3 unit=A
